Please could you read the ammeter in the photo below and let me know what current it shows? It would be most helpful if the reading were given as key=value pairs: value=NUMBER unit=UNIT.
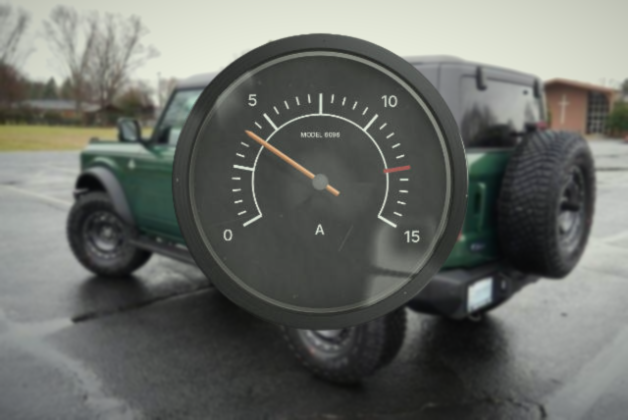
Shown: value=4 unit=A
